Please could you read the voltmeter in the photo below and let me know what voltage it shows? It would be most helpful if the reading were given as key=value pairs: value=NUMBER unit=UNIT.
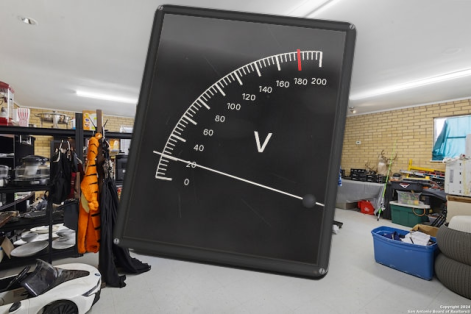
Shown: value=20 unit=V
